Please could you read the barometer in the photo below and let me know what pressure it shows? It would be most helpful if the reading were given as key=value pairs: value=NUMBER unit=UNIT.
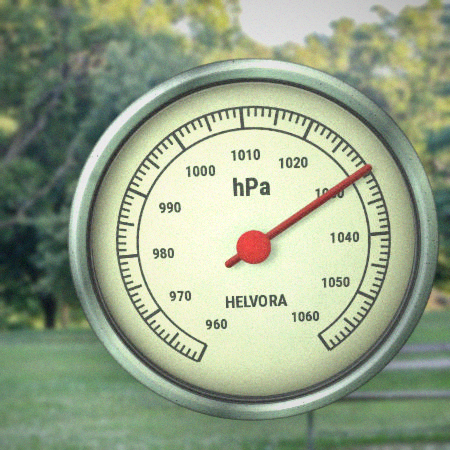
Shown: value=1030 unit=hPa
